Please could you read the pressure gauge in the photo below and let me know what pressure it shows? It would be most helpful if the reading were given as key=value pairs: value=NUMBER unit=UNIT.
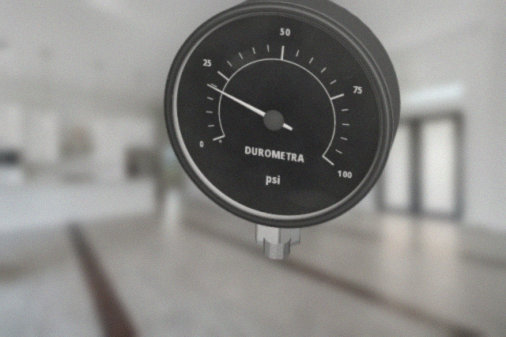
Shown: value=20 unit=psi
